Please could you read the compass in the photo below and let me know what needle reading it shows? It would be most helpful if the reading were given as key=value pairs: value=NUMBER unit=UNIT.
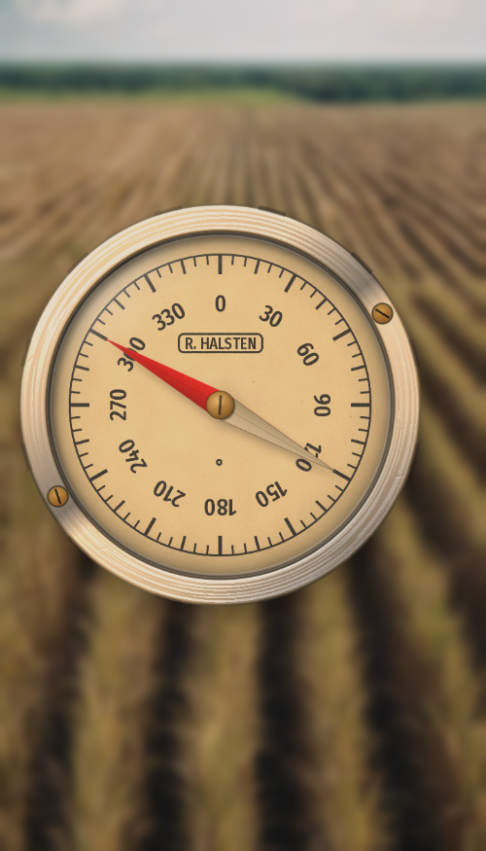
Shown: value=300 unit=°
